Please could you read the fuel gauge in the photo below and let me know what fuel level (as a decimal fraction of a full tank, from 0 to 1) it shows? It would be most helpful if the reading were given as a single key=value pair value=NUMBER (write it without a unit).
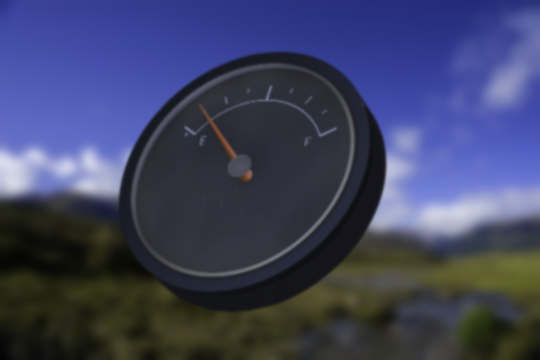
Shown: value=0.125
